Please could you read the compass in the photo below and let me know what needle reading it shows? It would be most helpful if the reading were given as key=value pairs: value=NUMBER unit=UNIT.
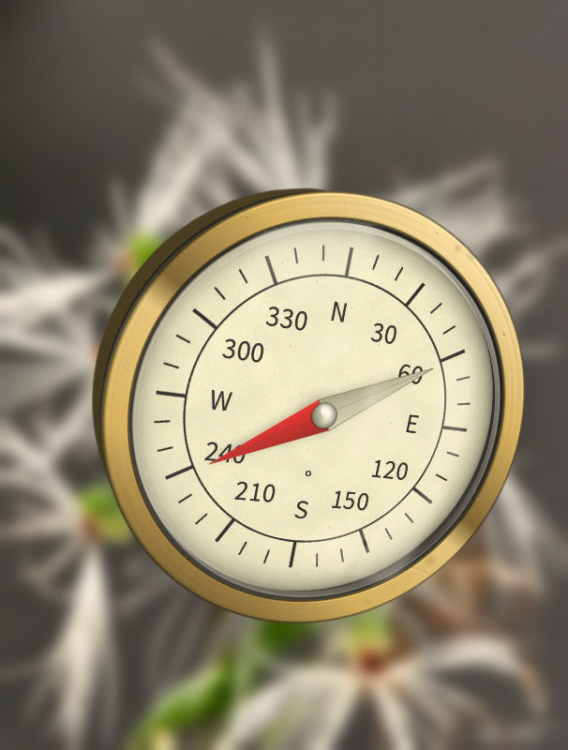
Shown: value=240 unit=°
